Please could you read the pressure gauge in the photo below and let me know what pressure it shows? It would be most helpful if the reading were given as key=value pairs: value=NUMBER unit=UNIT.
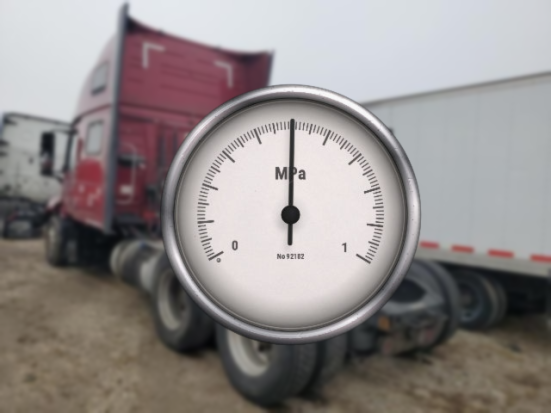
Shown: value=0.5 unit=MPa
